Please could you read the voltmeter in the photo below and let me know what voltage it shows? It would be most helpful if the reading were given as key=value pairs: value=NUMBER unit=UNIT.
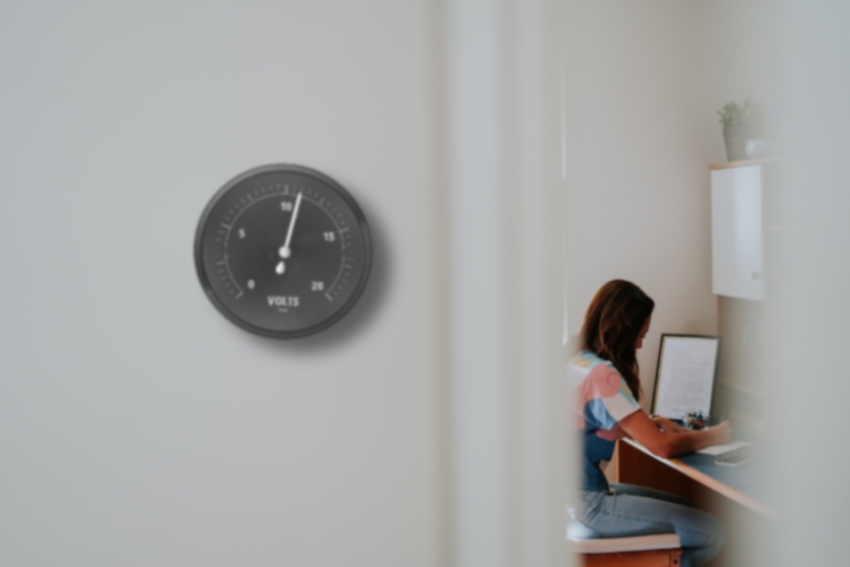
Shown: value=11 unit=V
